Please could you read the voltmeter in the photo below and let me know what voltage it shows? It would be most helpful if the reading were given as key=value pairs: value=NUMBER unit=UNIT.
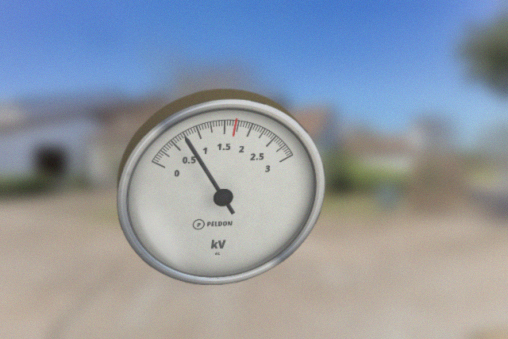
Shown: value=0.75 unit=kV
